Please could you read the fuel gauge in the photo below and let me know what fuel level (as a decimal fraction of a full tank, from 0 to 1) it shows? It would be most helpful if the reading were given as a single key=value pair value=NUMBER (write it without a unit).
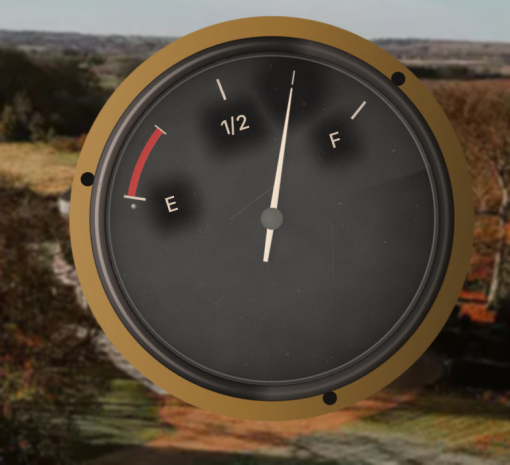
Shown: value=0.75
